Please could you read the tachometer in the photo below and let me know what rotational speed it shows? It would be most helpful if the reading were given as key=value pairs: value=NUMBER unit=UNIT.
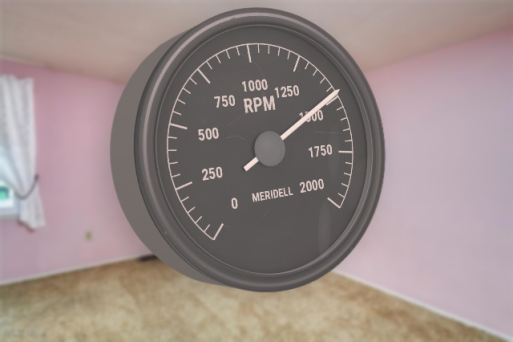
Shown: value=1475 unit=rpm
